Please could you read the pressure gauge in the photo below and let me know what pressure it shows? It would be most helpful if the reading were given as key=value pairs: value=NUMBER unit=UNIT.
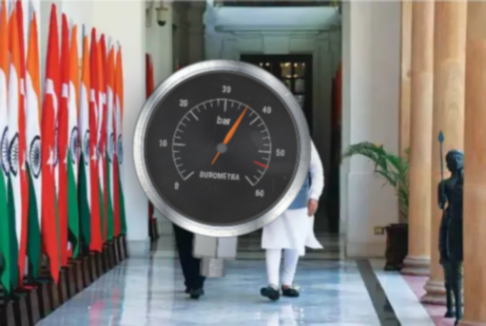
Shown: value=36 unit=bar
